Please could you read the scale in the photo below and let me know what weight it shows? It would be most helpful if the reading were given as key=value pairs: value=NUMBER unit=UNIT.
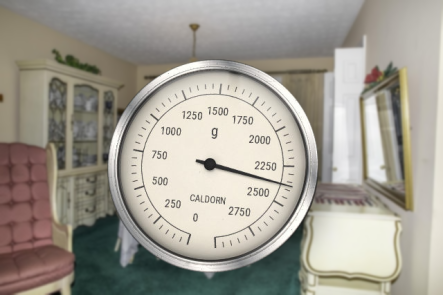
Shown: value=2375 unit=g
